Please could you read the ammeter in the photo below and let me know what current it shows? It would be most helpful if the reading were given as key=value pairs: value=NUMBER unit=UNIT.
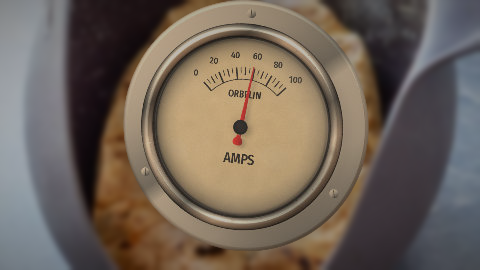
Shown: value=60 unit=A
